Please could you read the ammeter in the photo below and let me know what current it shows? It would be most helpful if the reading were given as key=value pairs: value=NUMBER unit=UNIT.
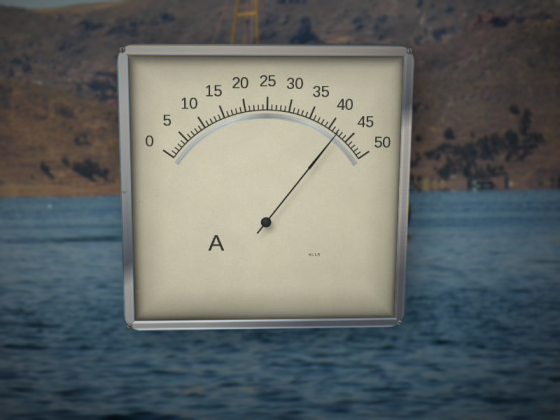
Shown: value=42 unit=A
